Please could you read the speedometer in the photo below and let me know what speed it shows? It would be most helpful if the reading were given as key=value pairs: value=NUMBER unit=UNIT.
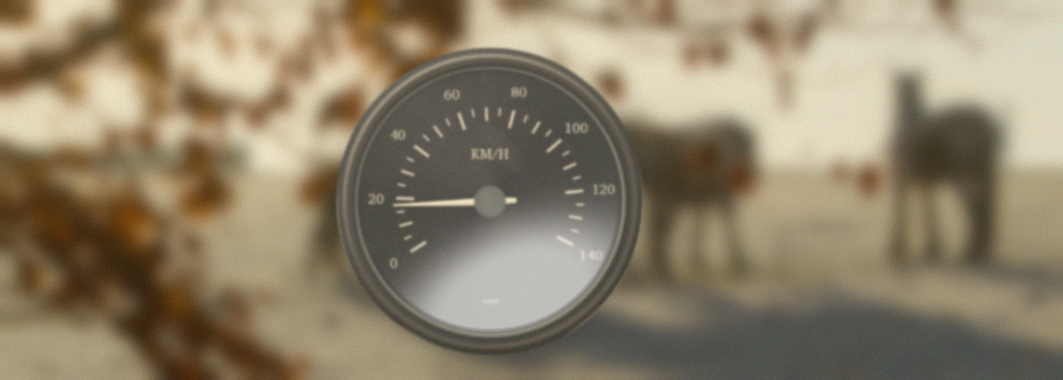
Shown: value=17.5 unit=km/h
